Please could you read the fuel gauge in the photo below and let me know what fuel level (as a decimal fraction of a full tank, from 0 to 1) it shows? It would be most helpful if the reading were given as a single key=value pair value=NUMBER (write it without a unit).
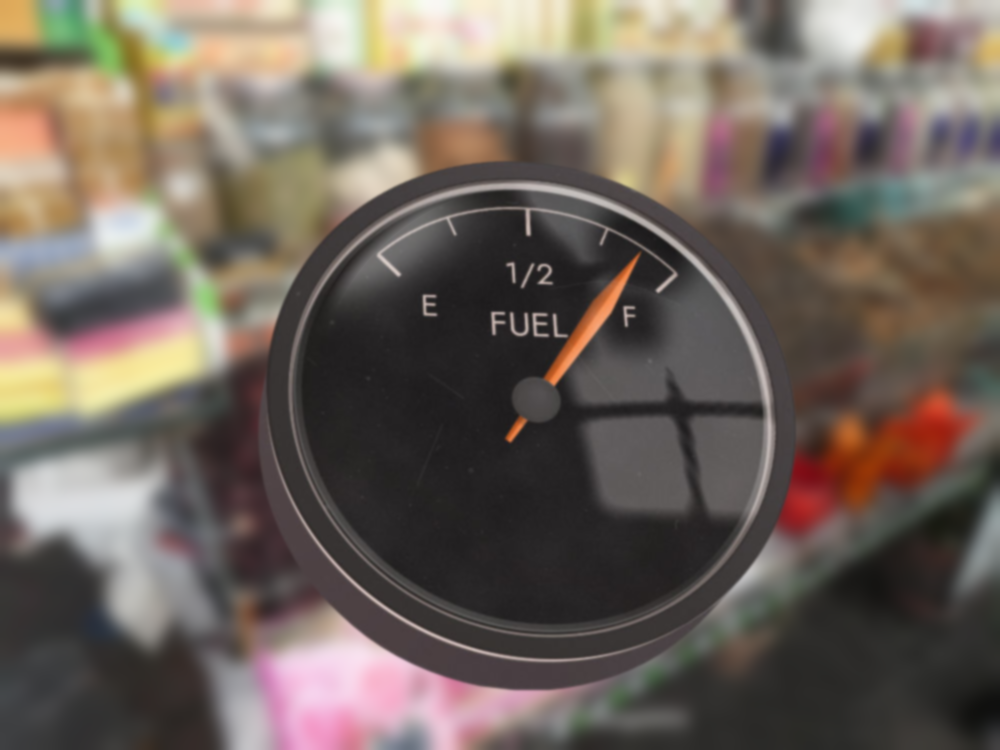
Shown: value=0.875
